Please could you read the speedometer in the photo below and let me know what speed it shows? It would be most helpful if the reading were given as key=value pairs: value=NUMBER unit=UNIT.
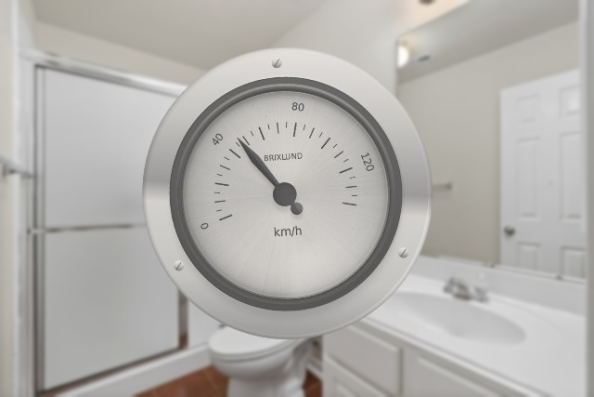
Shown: value=47.5 unit=km/h
